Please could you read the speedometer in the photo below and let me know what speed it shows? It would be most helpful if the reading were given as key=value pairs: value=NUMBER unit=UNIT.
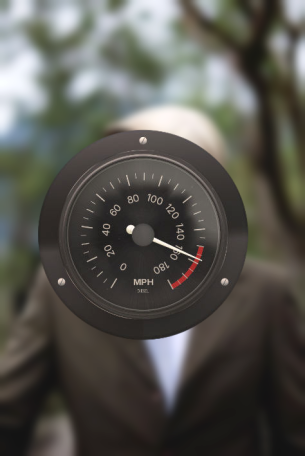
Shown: value=157.5 unit=mph
